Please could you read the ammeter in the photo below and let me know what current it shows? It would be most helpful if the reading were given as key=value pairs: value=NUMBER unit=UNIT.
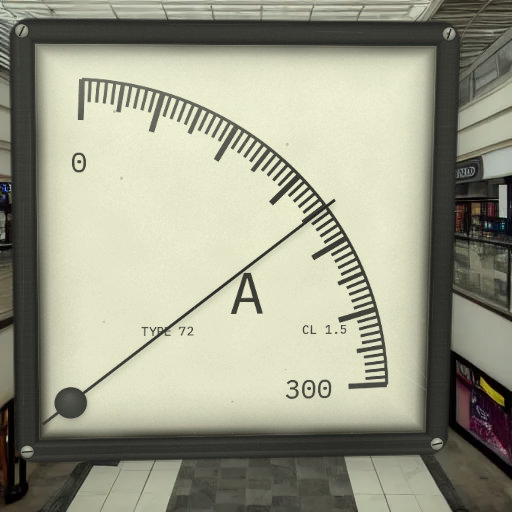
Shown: value=175 unit=A
